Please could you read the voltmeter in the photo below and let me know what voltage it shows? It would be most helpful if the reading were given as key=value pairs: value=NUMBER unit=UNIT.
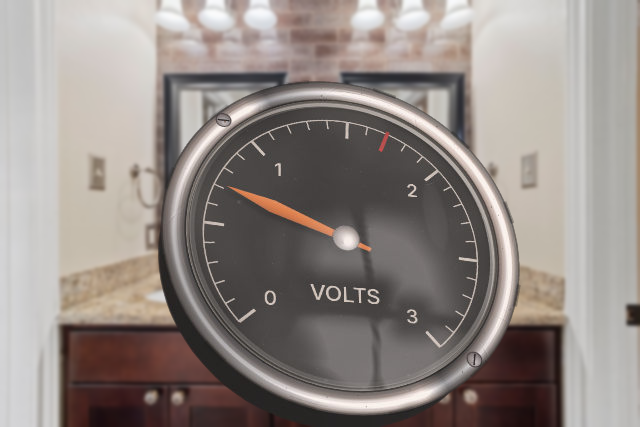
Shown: value=0.7 unit=V
